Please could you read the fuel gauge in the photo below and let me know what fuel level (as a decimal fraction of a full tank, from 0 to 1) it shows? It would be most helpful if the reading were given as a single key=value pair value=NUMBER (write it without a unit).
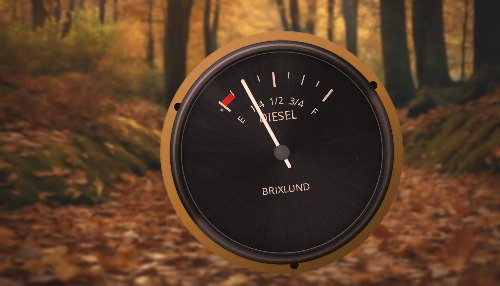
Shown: value=0.25
